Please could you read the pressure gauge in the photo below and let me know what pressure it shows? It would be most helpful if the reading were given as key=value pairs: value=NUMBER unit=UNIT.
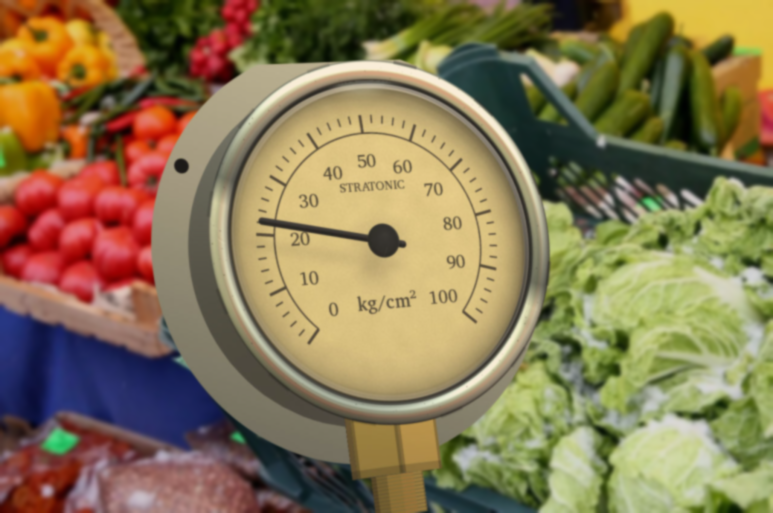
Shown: value=22 unit=kg/cm²
